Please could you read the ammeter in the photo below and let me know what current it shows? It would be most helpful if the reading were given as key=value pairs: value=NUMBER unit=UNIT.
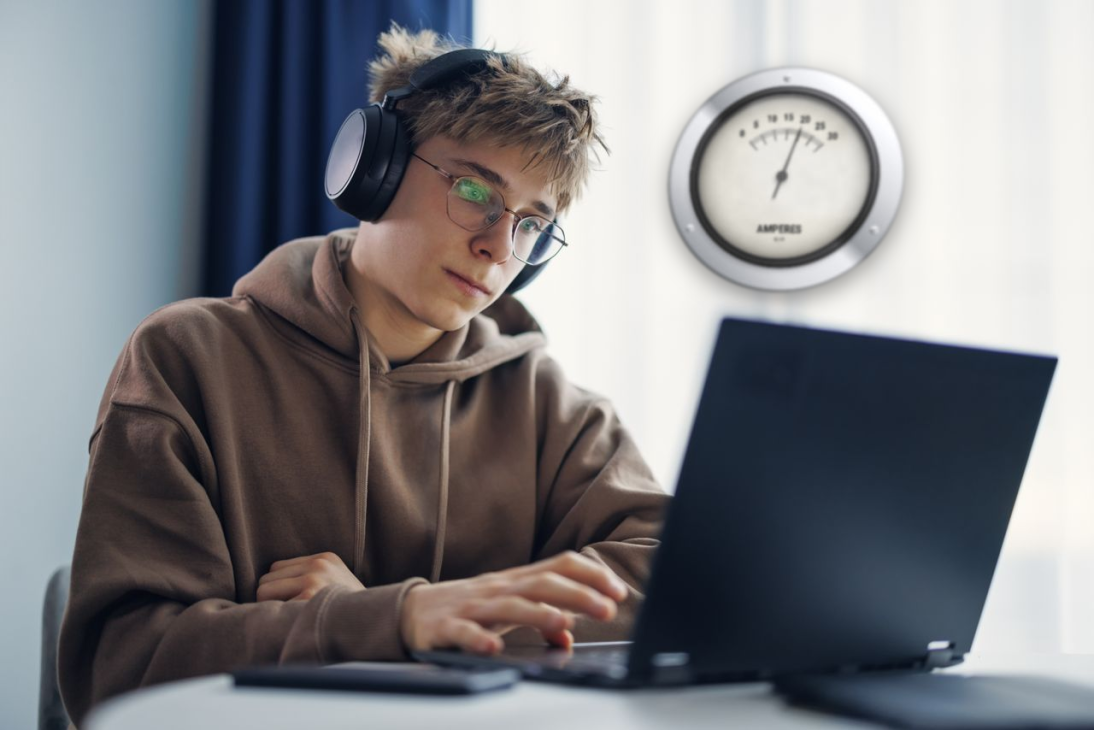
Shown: value=20 unit=A
